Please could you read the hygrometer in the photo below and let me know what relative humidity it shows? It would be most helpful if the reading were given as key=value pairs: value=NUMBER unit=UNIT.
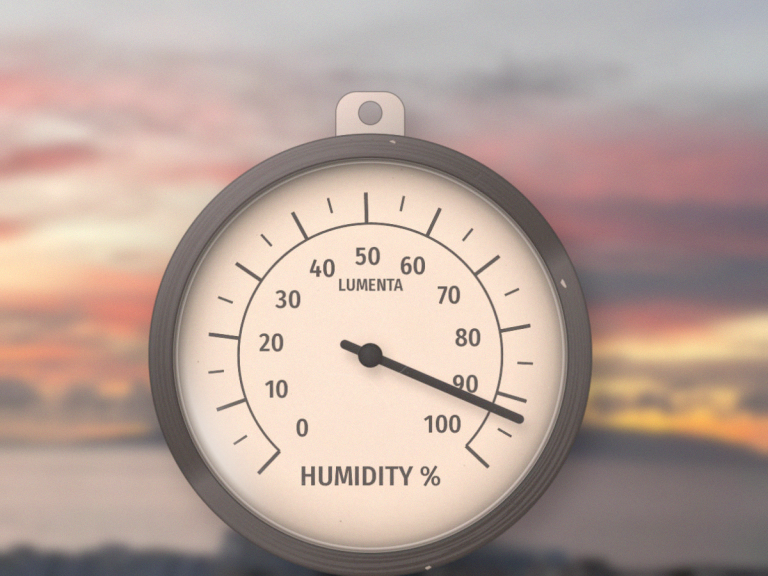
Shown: value=92.5 unit=%
